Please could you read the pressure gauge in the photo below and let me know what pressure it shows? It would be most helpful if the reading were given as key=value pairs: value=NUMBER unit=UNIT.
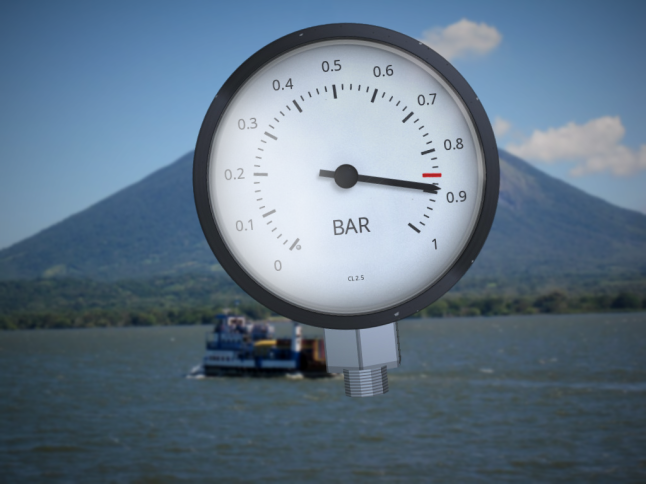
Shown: value=0.89 unit=bar
